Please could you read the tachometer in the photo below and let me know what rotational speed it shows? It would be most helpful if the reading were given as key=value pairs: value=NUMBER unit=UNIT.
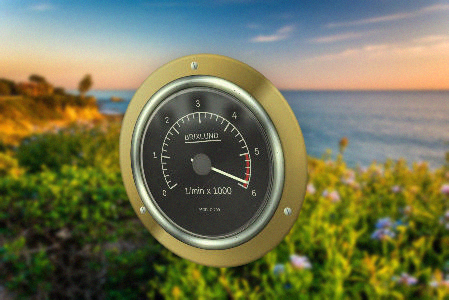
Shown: value=5800 unit=rpm
